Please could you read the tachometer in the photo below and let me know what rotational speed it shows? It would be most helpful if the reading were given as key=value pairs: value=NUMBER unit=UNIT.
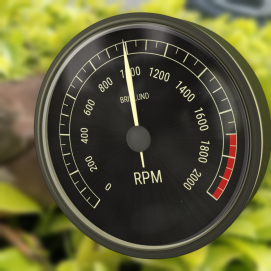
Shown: value=1000 unit=rpm
